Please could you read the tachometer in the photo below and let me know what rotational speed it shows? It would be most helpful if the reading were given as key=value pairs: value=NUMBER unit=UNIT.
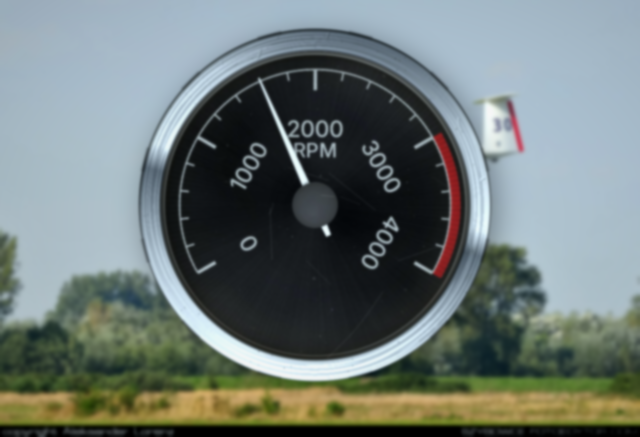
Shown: value=1600 unit=rpm
